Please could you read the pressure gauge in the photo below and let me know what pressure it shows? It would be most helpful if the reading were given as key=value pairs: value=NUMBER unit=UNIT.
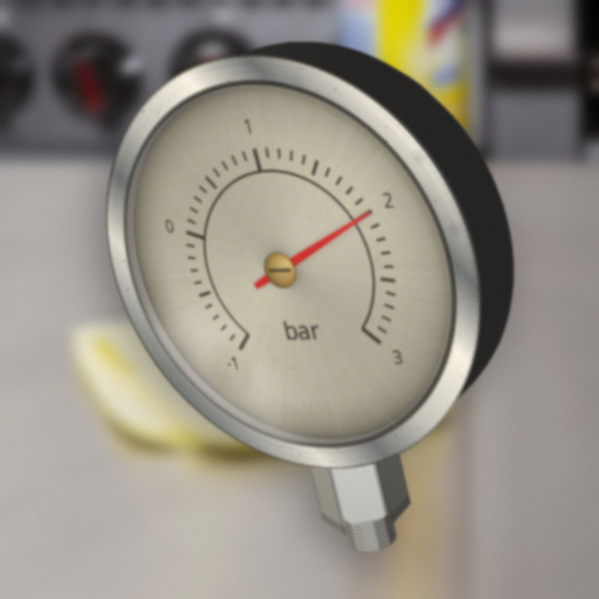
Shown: value=2 unit=bar
